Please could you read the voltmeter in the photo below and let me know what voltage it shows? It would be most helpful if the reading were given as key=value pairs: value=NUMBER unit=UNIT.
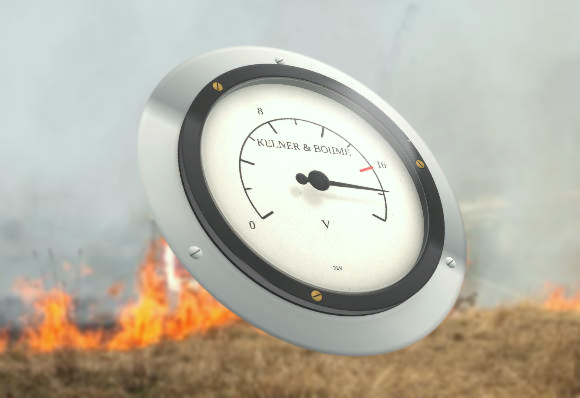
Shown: value=18 unit=V
